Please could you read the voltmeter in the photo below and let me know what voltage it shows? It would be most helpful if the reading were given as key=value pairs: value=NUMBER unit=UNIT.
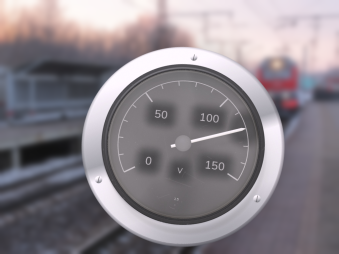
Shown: value=120 unit=V
